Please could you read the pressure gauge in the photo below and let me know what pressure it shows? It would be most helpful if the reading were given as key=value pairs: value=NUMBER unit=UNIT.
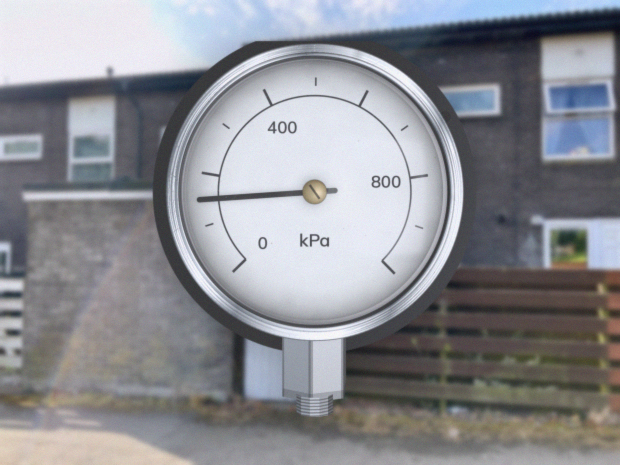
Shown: value=150 unit=kPa
